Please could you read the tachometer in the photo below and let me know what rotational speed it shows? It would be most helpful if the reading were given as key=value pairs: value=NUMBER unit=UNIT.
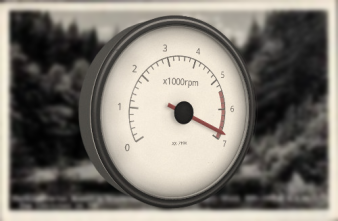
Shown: value=6800 unit=rpm
